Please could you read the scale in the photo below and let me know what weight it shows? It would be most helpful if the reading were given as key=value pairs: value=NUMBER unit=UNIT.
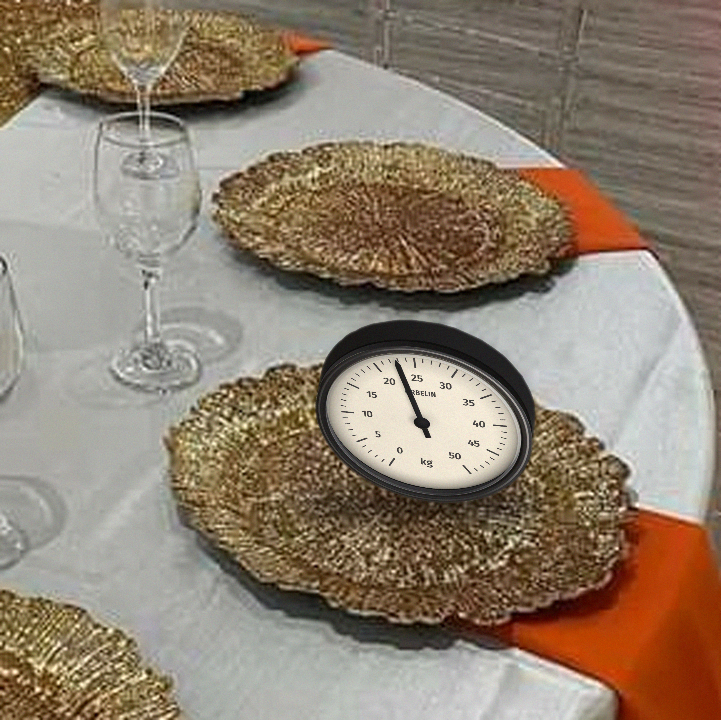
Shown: value=23 unit=kg
